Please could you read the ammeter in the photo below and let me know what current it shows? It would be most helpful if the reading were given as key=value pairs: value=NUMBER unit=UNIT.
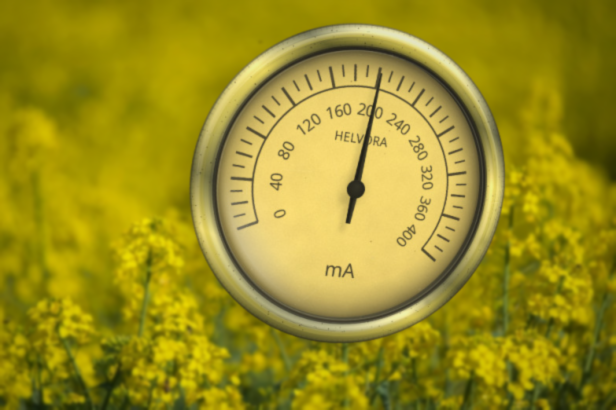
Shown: value=200 unit=mA
